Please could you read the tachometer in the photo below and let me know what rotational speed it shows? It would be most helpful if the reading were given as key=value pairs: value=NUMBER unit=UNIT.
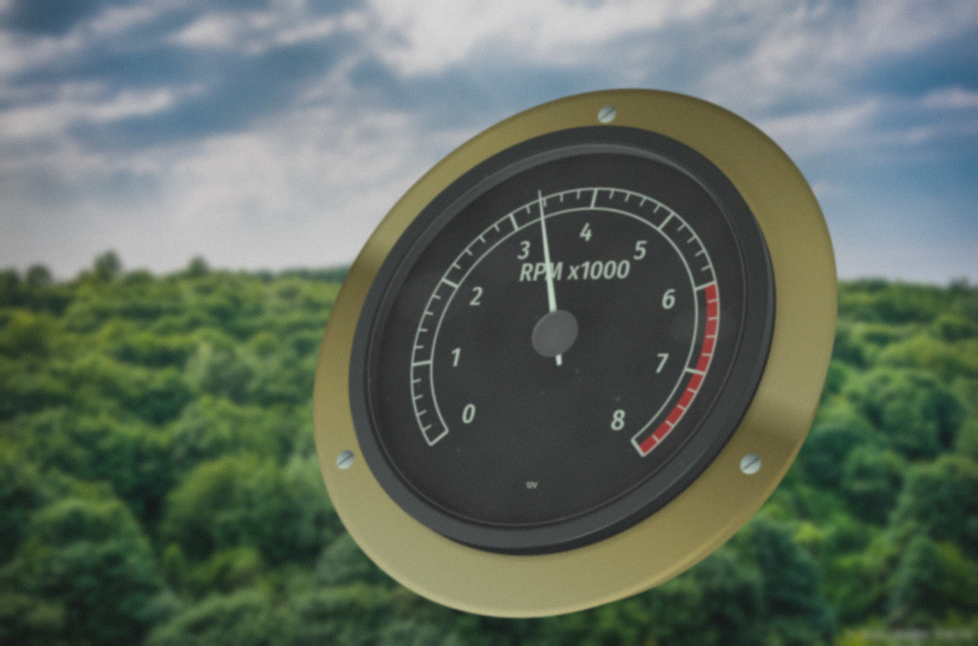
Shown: value=3400 unit=rpm
